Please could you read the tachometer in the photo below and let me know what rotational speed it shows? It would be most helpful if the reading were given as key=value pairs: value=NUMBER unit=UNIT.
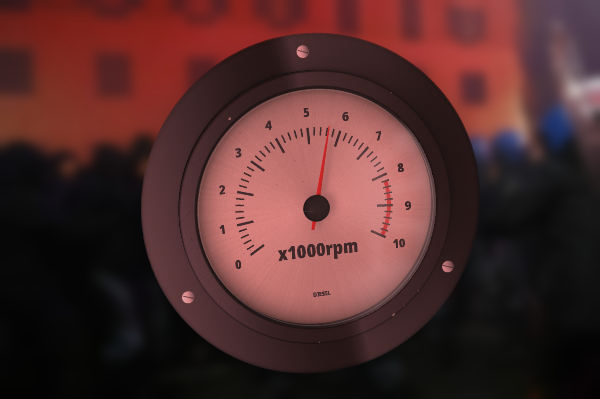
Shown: value=5600 unit=rpm
